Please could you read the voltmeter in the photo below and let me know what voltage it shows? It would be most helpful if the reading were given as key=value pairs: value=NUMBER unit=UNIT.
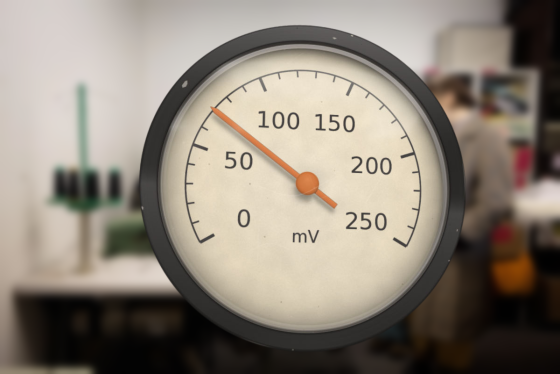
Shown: value=70 unit=mV
